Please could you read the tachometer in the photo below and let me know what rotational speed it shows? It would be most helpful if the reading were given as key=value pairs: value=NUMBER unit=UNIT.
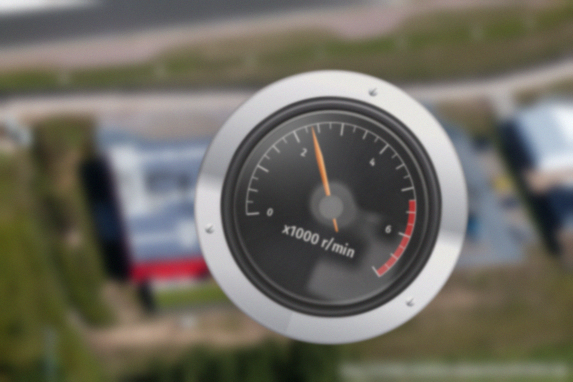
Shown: value=2375 unit=rpm
